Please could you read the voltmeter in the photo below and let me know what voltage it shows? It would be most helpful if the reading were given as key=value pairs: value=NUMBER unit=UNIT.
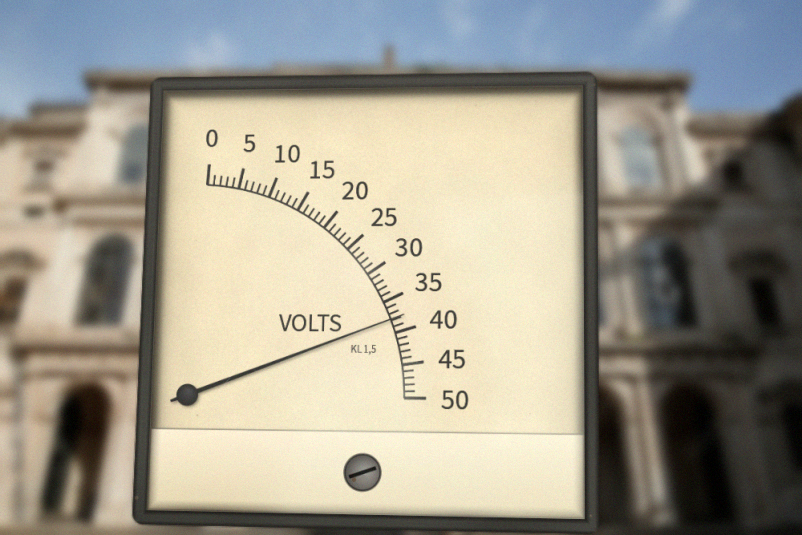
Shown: value=38 unit=V
